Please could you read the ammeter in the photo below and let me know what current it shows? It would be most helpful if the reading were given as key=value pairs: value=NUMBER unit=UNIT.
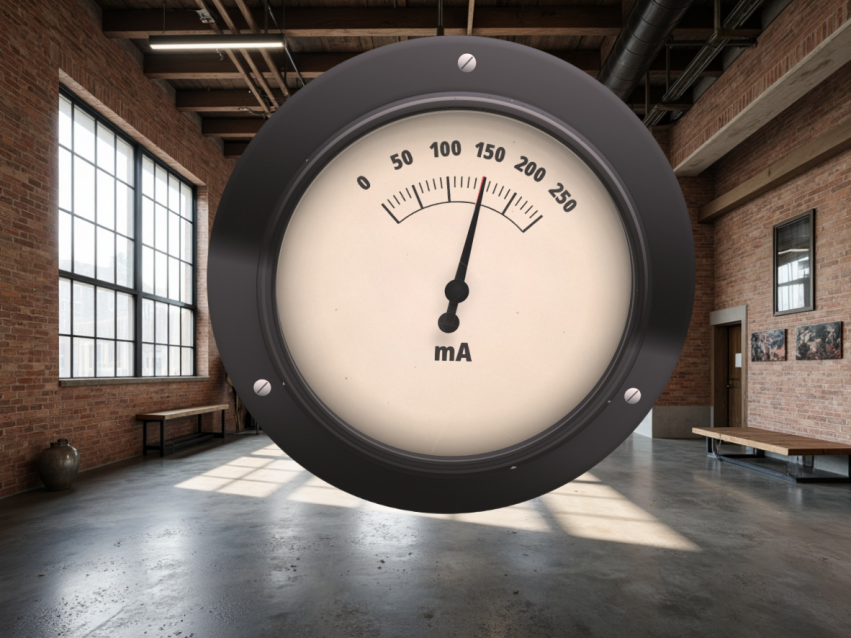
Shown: value=150 unit=mA
